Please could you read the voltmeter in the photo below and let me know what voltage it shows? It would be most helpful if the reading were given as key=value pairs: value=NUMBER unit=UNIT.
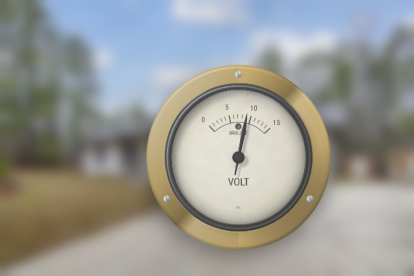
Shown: value=9 unit=V
